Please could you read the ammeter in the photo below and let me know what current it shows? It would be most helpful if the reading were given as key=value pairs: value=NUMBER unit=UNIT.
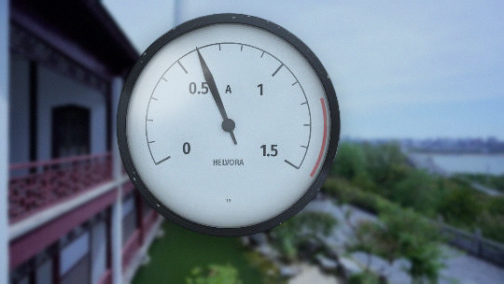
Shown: value=0.6 unit=A
